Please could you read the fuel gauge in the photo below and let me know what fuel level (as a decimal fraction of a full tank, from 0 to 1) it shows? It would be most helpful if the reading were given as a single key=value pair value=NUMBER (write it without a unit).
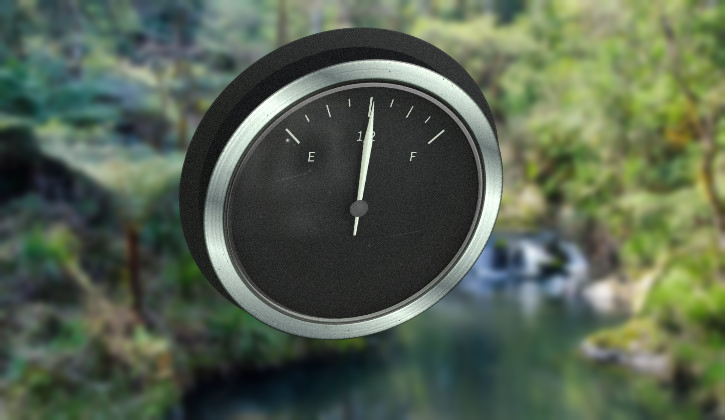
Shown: value=0.5
